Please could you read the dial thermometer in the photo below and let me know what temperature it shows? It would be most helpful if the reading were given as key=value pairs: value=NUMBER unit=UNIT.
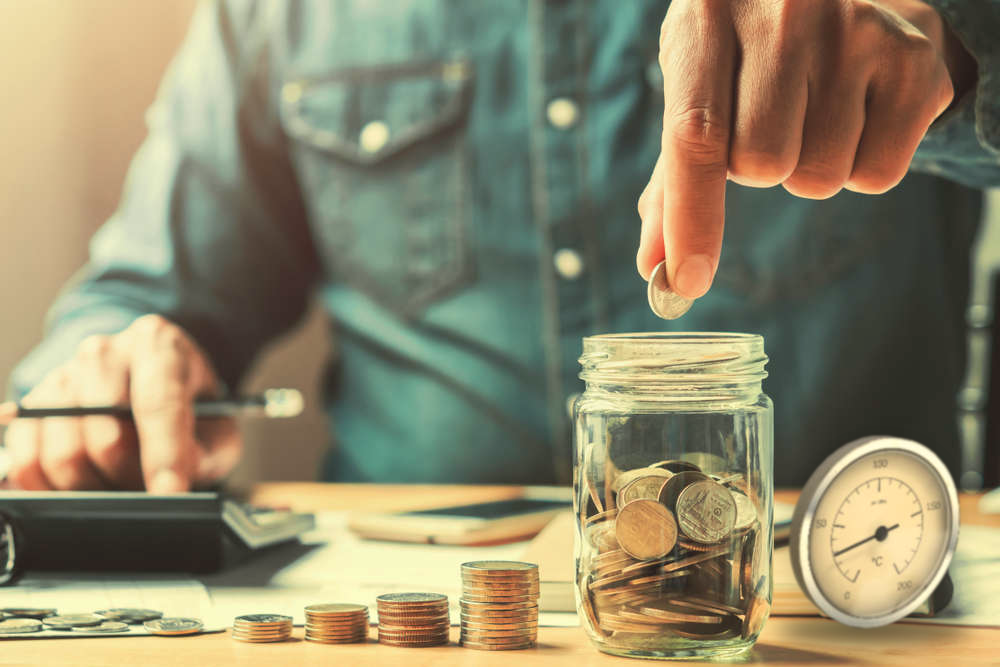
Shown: value=30 unit=°C
